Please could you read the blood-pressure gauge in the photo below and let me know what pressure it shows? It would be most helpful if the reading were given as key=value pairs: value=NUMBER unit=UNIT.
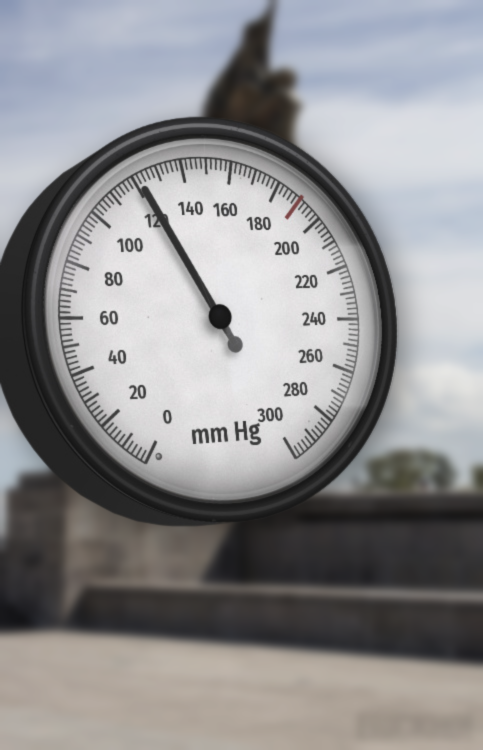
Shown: value=120 unit=mmHg
